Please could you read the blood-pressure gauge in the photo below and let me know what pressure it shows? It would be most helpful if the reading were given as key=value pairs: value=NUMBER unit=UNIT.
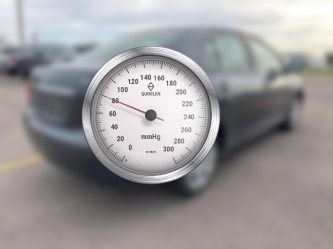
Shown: value=80 unit=mmHg
